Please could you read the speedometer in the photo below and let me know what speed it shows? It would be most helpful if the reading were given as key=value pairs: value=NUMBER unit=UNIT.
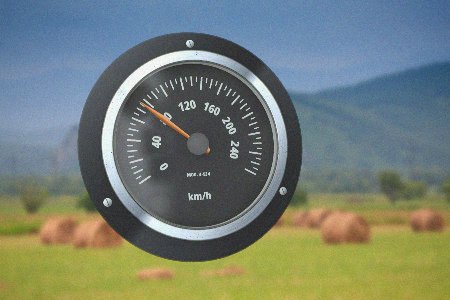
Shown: value=75 unit=km/h
